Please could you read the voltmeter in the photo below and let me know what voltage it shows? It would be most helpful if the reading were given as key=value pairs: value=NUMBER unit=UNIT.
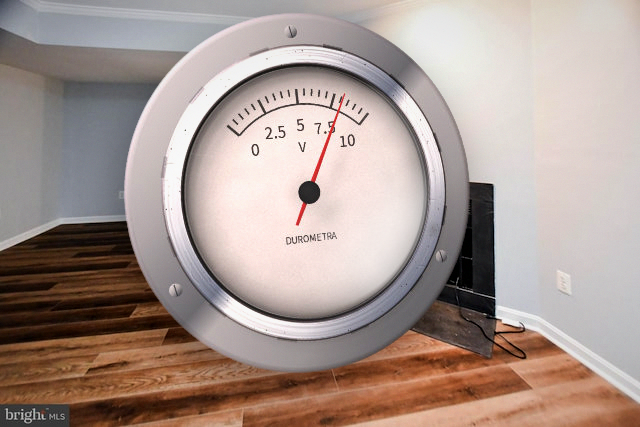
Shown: value=8 unit=V
